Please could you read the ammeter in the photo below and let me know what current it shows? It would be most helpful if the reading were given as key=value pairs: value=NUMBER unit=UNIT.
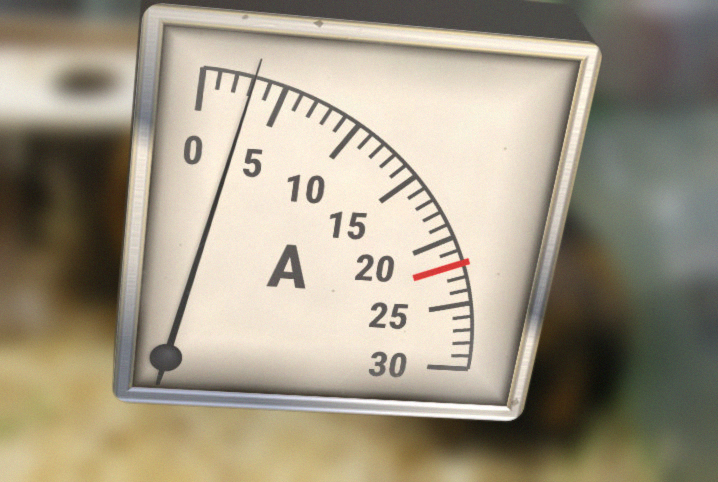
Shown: value=3 unit=A
